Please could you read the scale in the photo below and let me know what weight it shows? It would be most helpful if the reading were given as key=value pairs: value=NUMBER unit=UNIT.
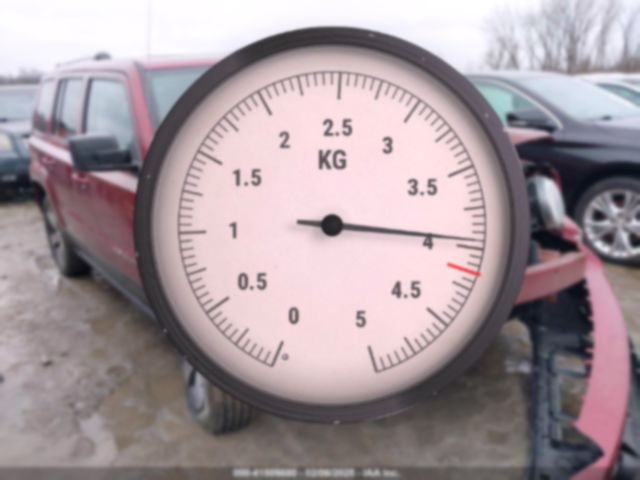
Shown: value=3.95 unit=kg
